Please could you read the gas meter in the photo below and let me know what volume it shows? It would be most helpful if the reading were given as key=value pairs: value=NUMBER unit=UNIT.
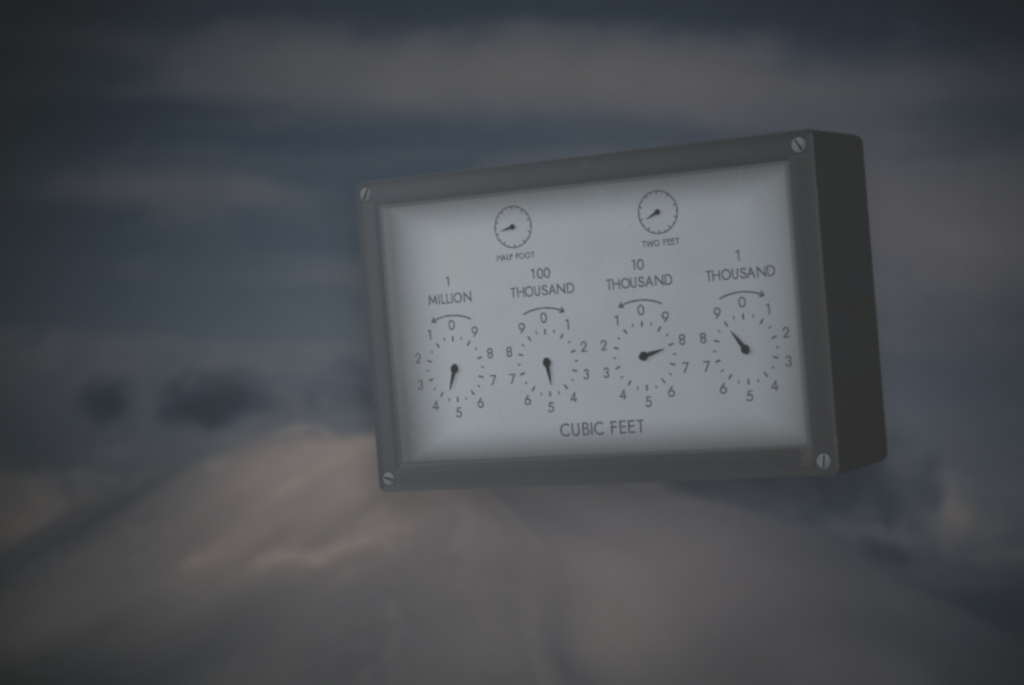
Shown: value=447900 unit=ft³
